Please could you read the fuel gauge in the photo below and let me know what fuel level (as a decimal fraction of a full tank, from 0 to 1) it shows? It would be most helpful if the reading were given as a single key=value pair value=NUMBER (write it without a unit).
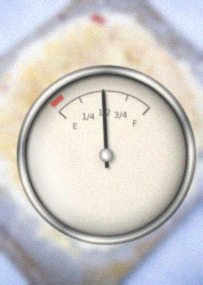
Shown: value=0.5
